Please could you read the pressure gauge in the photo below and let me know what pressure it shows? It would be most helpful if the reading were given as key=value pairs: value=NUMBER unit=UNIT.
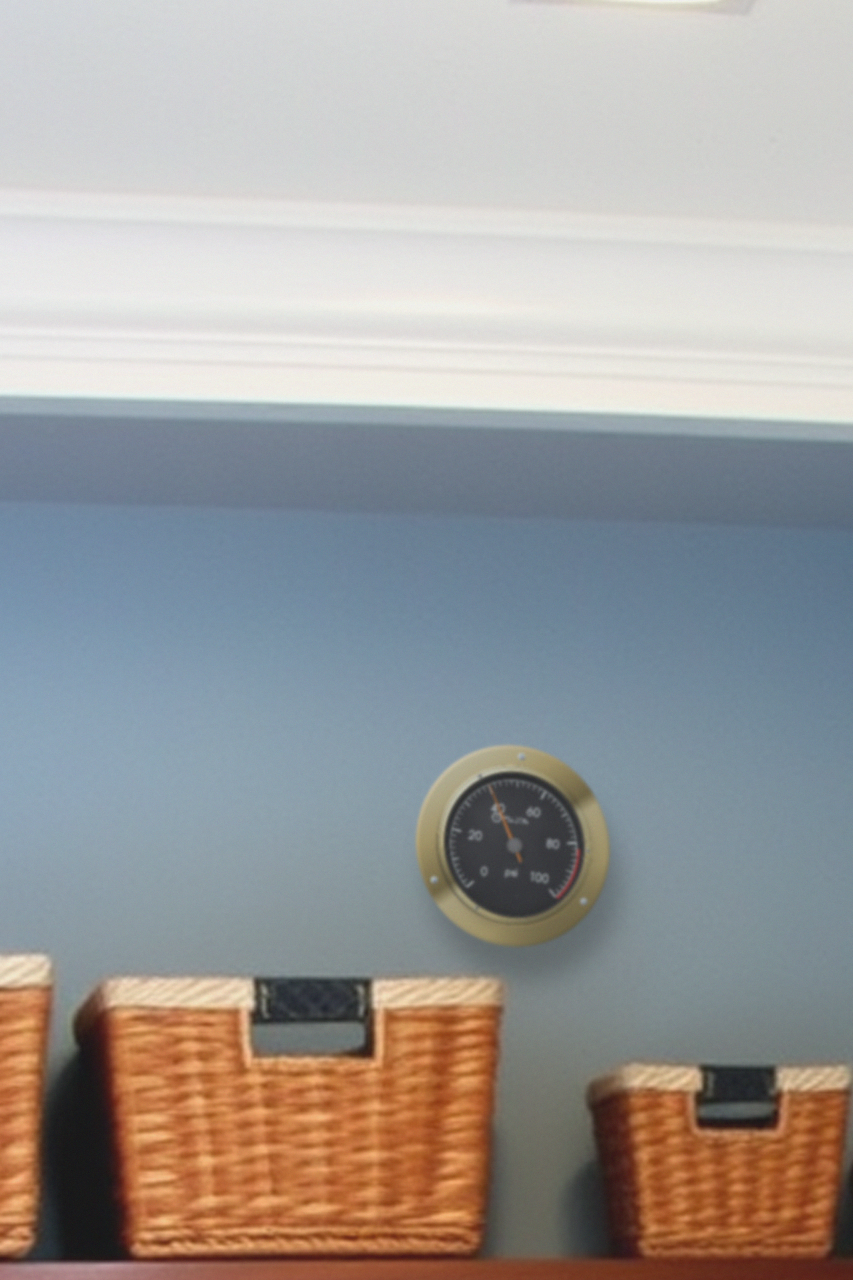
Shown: value=40 unit=psi
